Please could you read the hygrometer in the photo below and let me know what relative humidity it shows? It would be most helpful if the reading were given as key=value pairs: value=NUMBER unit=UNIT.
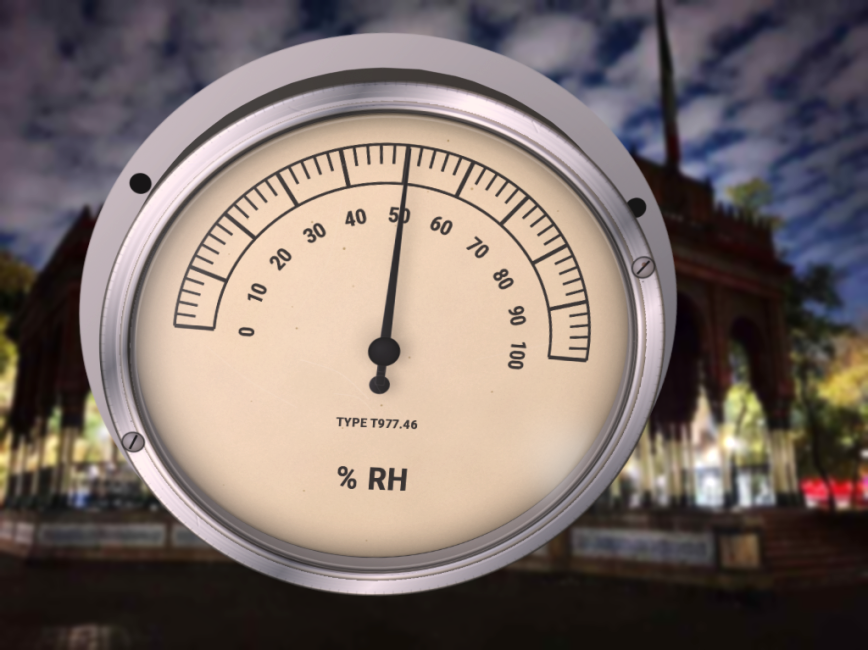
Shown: value=50 unit=%
